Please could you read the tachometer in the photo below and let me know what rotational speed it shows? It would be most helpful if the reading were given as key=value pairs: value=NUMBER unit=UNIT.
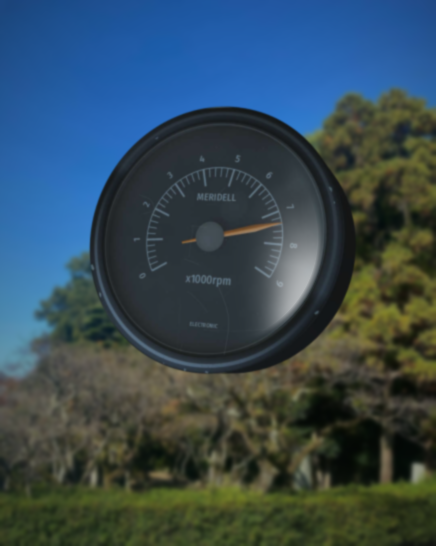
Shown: value=7400 unit=rpm
